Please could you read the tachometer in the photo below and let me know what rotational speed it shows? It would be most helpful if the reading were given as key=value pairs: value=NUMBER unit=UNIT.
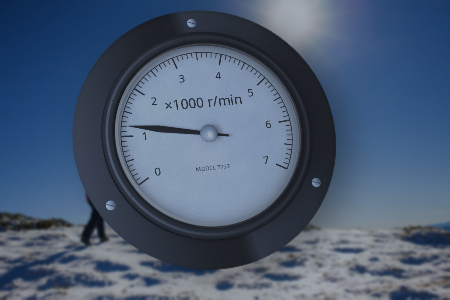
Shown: value=1200 unit=rpm
